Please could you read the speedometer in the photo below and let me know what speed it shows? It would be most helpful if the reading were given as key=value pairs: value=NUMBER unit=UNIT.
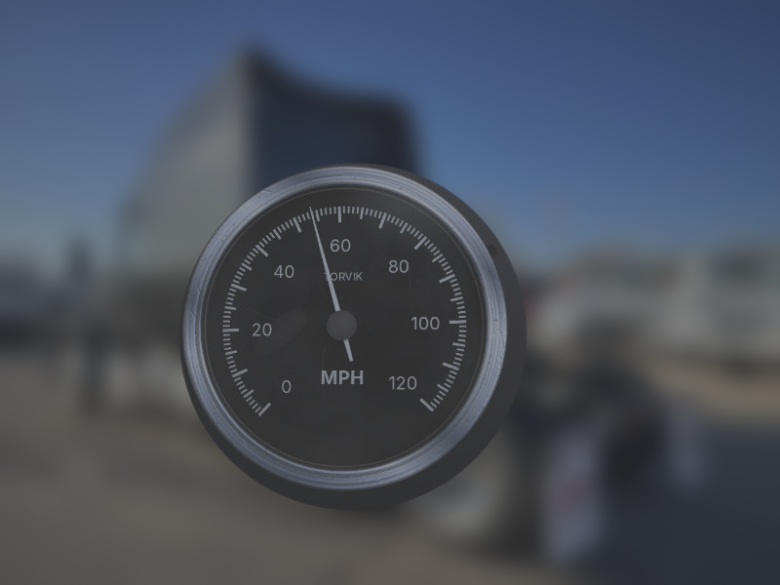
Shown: value=54 unit=mph
